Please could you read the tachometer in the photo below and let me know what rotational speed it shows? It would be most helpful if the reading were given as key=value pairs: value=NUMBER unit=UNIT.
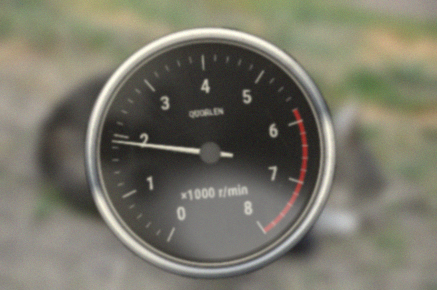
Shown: value=1900 unit=rpm
